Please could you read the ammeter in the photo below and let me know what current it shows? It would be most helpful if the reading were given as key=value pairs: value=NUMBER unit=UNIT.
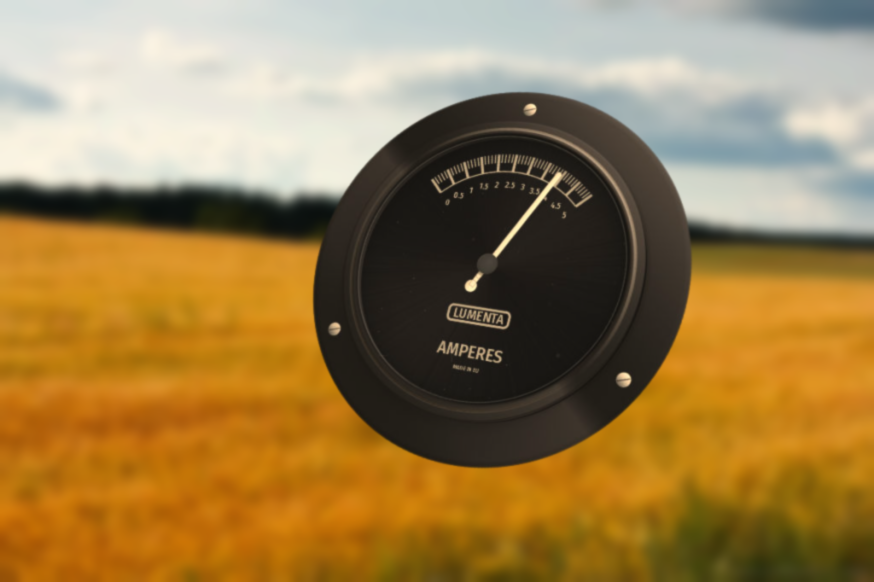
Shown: value=4 unit=A
